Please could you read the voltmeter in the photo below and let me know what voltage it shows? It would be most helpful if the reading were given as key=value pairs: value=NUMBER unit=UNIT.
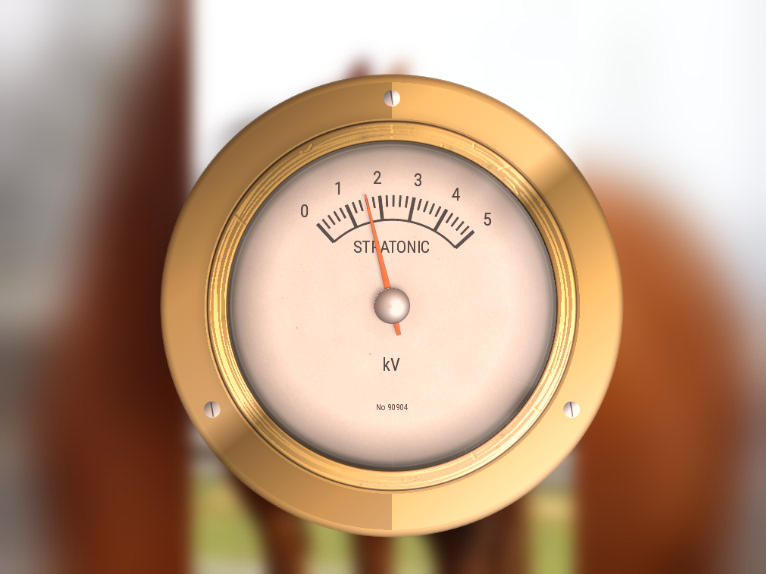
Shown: value=1.6 unit=kV
